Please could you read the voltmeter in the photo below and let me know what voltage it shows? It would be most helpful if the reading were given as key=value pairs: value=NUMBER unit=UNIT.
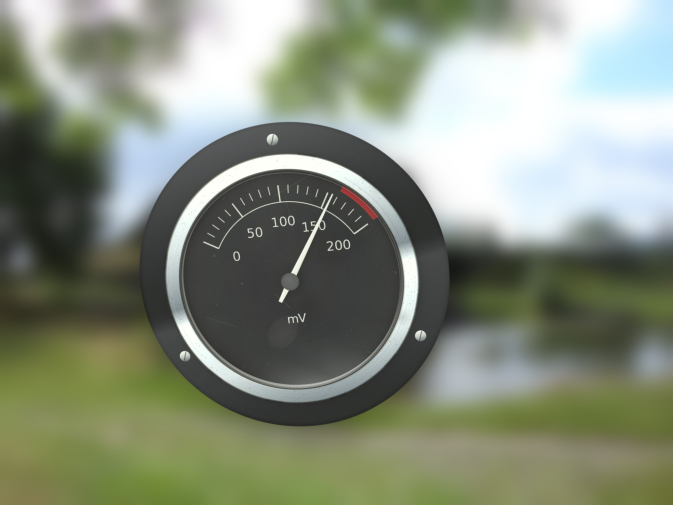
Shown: value=155 unit=mV
